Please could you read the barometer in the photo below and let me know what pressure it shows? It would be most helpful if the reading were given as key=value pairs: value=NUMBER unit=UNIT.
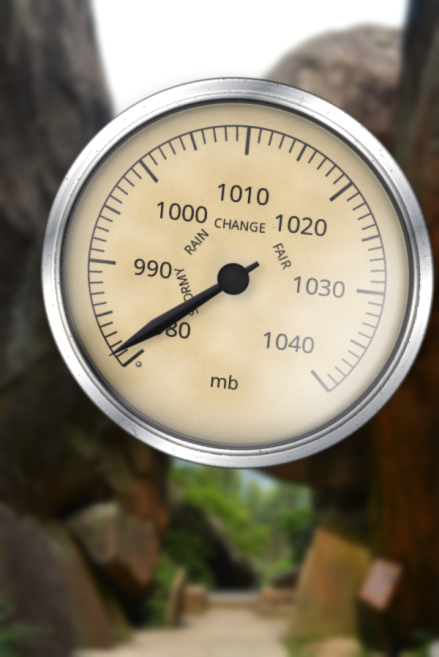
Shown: value=981.5 unit=mbar
